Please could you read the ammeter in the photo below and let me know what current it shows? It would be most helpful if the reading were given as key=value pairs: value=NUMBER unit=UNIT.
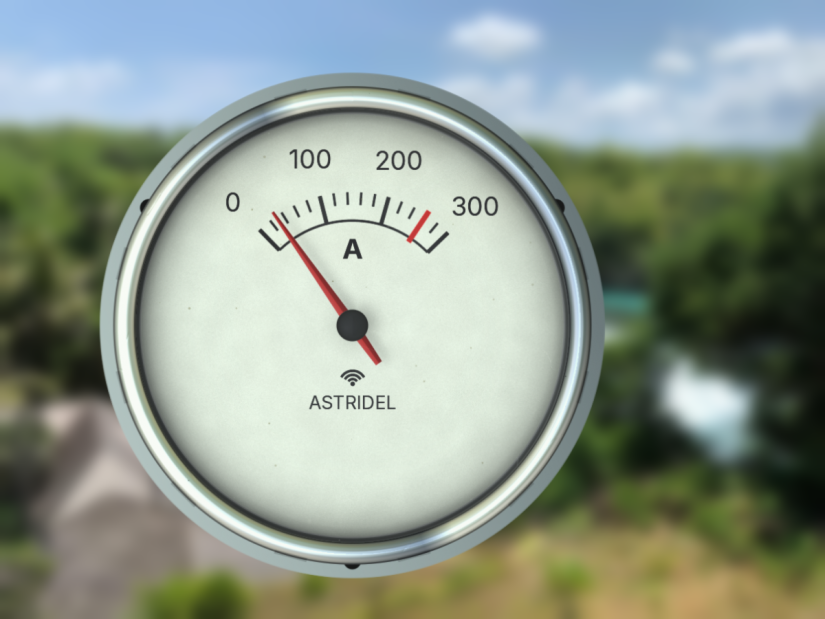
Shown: value=30 unit=A
